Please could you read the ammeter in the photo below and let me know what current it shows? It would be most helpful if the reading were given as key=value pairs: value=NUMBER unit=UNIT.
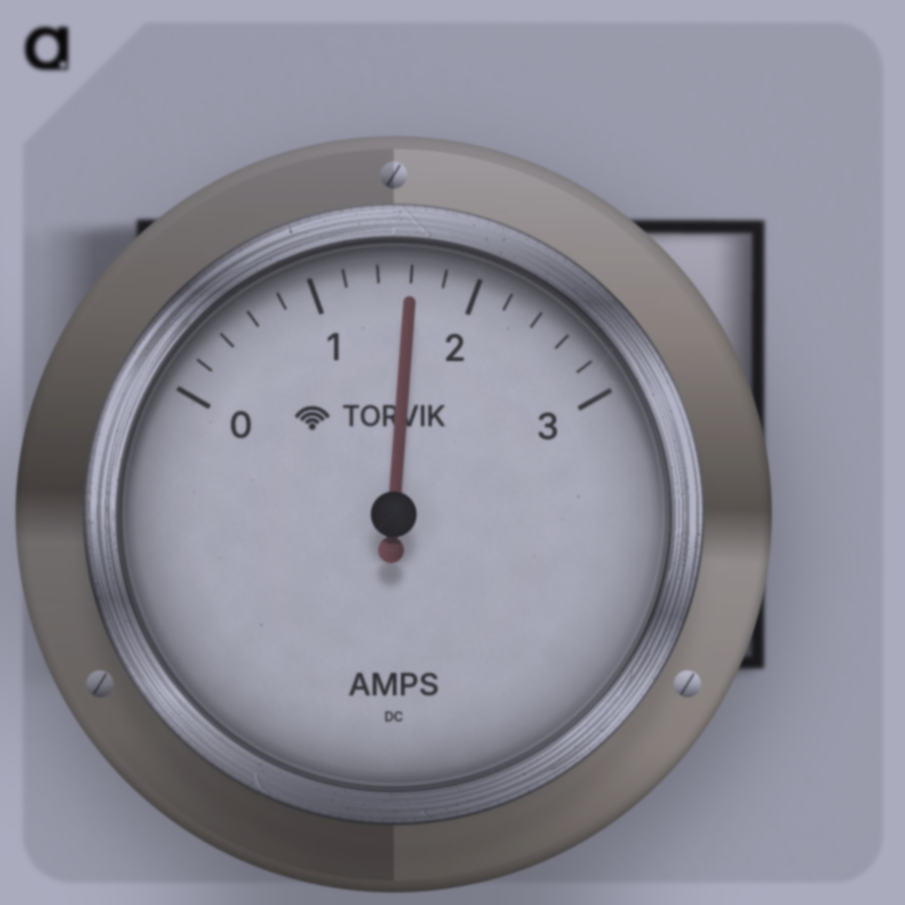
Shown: value=1.6 unit=A
